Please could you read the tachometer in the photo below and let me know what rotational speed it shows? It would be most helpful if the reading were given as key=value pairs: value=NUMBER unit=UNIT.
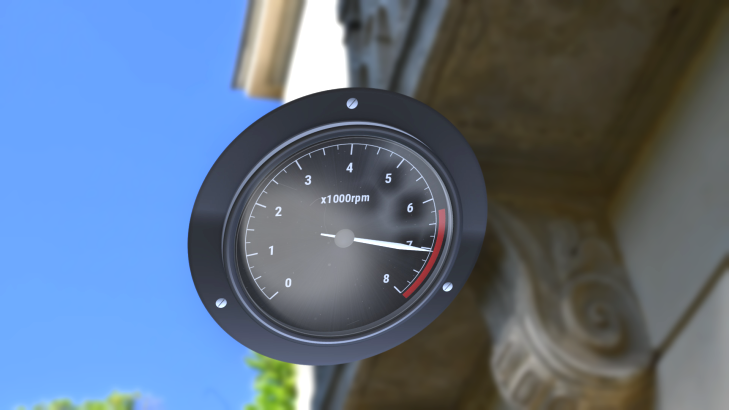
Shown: value=7000 unit=rpm
